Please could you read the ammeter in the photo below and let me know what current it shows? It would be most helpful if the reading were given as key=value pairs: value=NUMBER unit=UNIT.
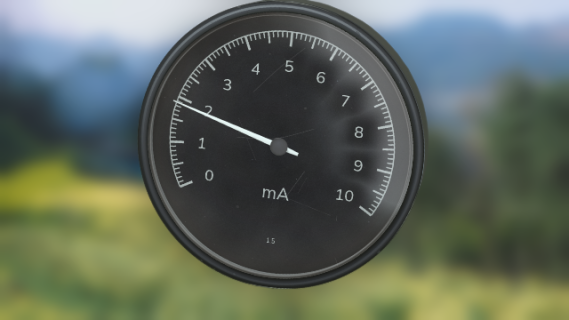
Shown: value=1.9 unit=mA
